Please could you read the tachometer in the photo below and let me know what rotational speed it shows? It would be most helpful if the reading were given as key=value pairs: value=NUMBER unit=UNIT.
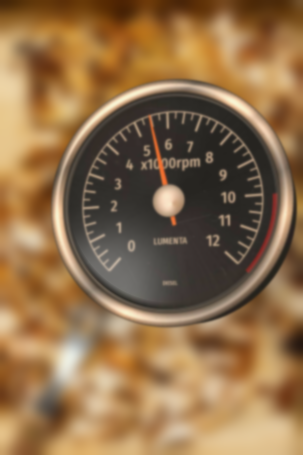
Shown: value=5500 unit=rpm
